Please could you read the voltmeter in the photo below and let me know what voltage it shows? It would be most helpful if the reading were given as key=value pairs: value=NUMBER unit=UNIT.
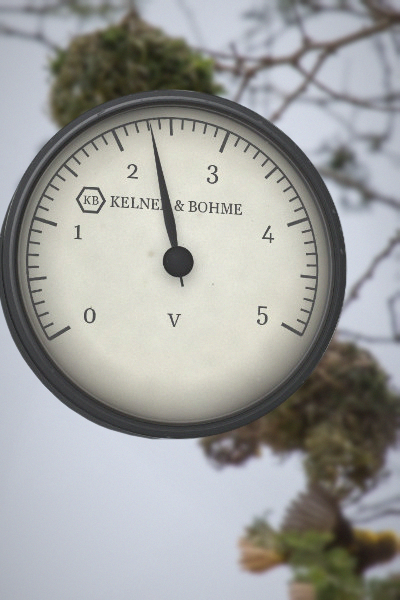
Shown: value=2.3 unit=V
